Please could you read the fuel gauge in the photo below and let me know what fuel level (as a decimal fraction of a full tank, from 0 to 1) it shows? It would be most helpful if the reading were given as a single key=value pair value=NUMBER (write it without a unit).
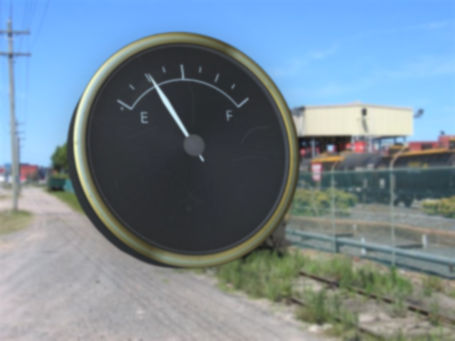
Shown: value=0.25
